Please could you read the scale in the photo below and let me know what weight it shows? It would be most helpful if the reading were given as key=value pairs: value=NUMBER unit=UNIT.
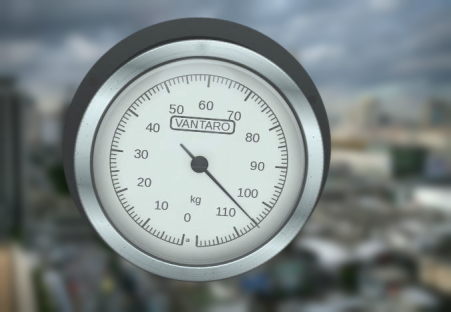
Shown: value=105 unit=kg
